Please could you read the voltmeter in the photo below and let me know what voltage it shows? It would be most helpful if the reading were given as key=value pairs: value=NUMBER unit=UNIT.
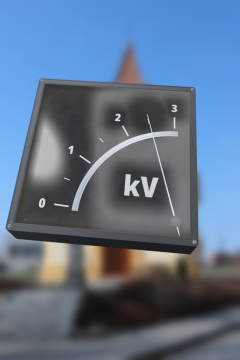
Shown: value=2.5 unit=kV
